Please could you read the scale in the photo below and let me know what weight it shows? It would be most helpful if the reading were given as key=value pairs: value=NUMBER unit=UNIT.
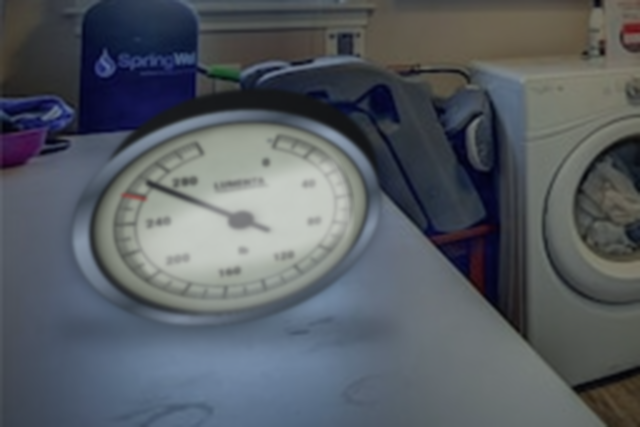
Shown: value=270 unit=lb
